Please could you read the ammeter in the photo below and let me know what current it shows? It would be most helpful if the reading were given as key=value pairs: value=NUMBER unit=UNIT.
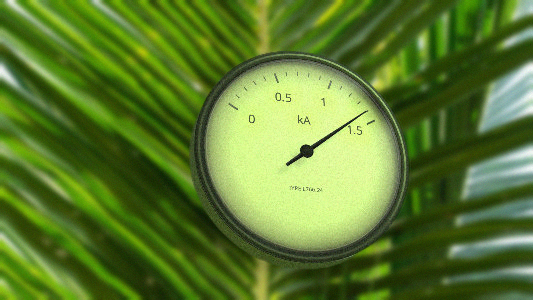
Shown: value=1.4 unit=kA
